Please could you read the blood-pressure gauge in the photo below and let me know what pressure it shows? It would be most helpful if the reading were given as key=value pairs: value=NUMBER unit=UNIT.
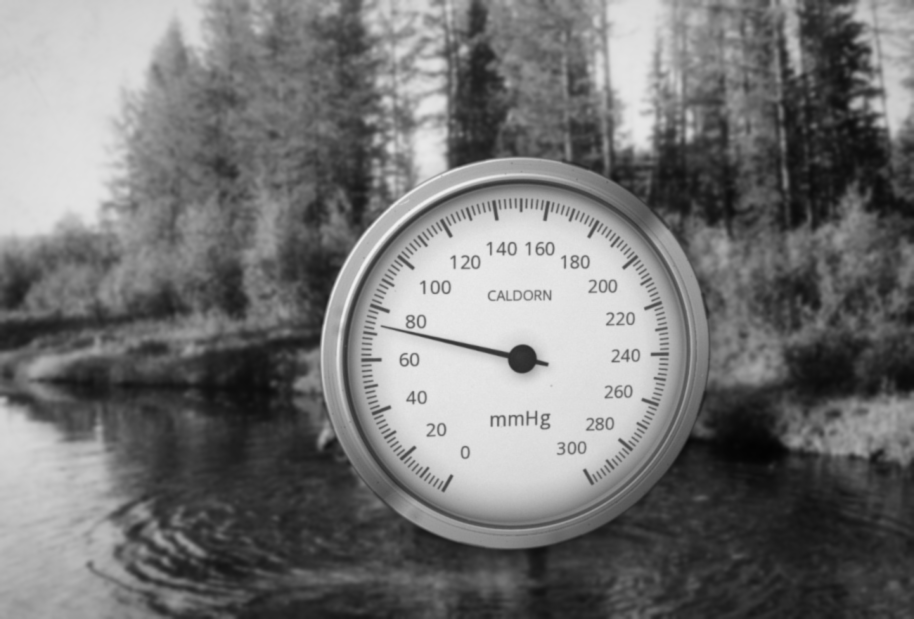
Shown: value=74 unit=mmHg
